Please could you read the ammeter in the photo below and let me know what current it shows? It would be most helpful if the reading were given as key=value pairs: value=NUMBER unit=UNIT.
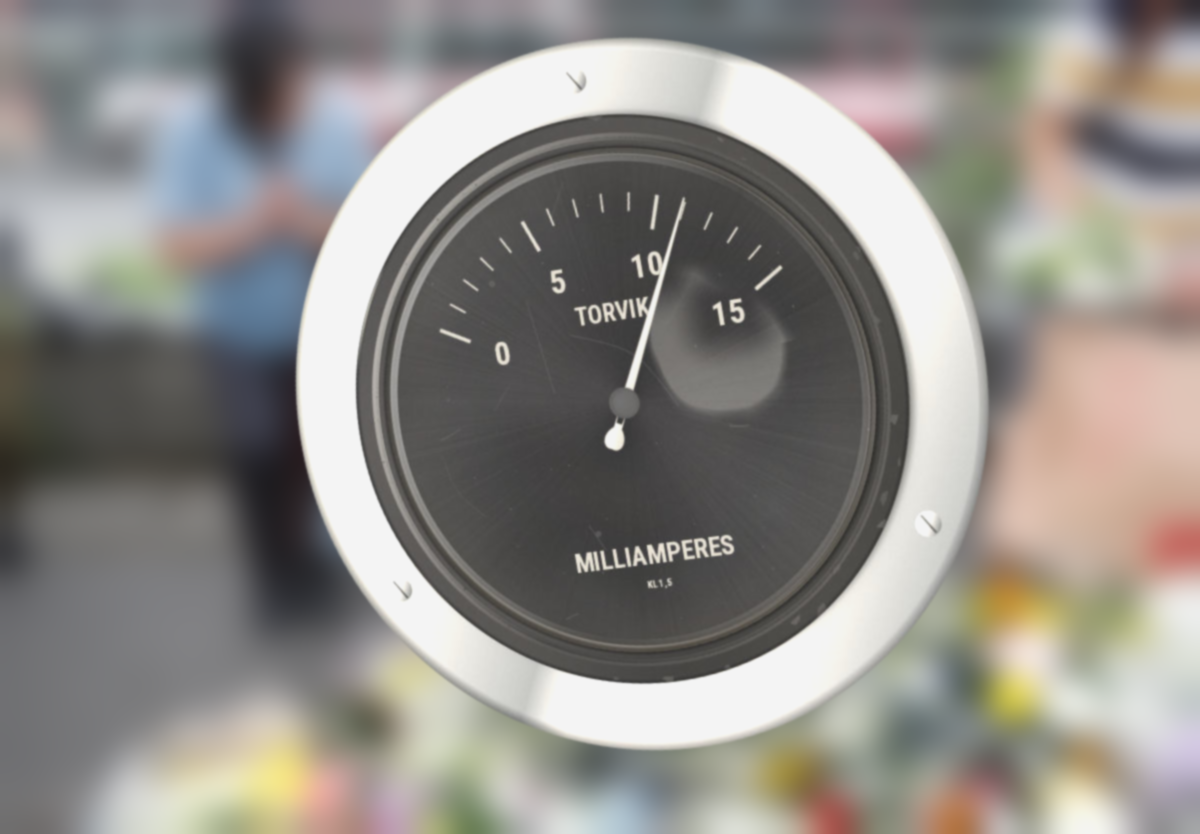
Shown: value=11 unit=mA
